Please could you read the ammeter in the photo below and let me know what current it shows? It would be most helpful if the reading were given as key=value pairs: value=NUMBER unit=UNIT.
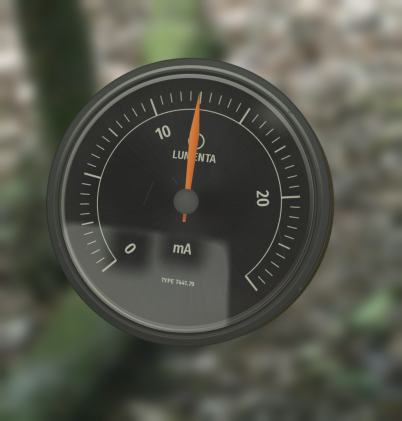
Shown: value=12.5 unit=mA
